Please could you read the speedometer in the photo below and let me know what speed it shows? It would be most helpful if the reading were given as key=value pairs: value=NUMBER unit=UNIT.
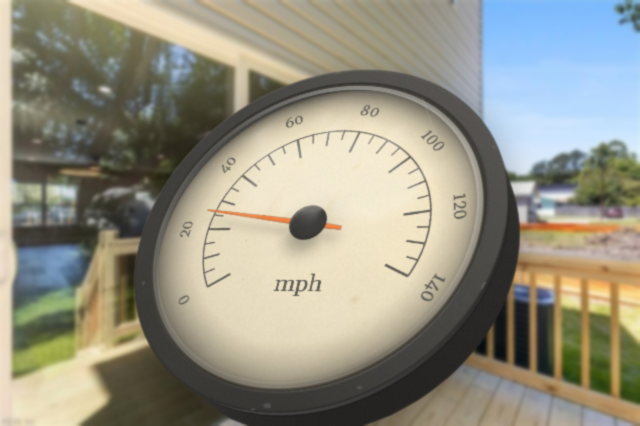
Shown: value=25 unit=mph
